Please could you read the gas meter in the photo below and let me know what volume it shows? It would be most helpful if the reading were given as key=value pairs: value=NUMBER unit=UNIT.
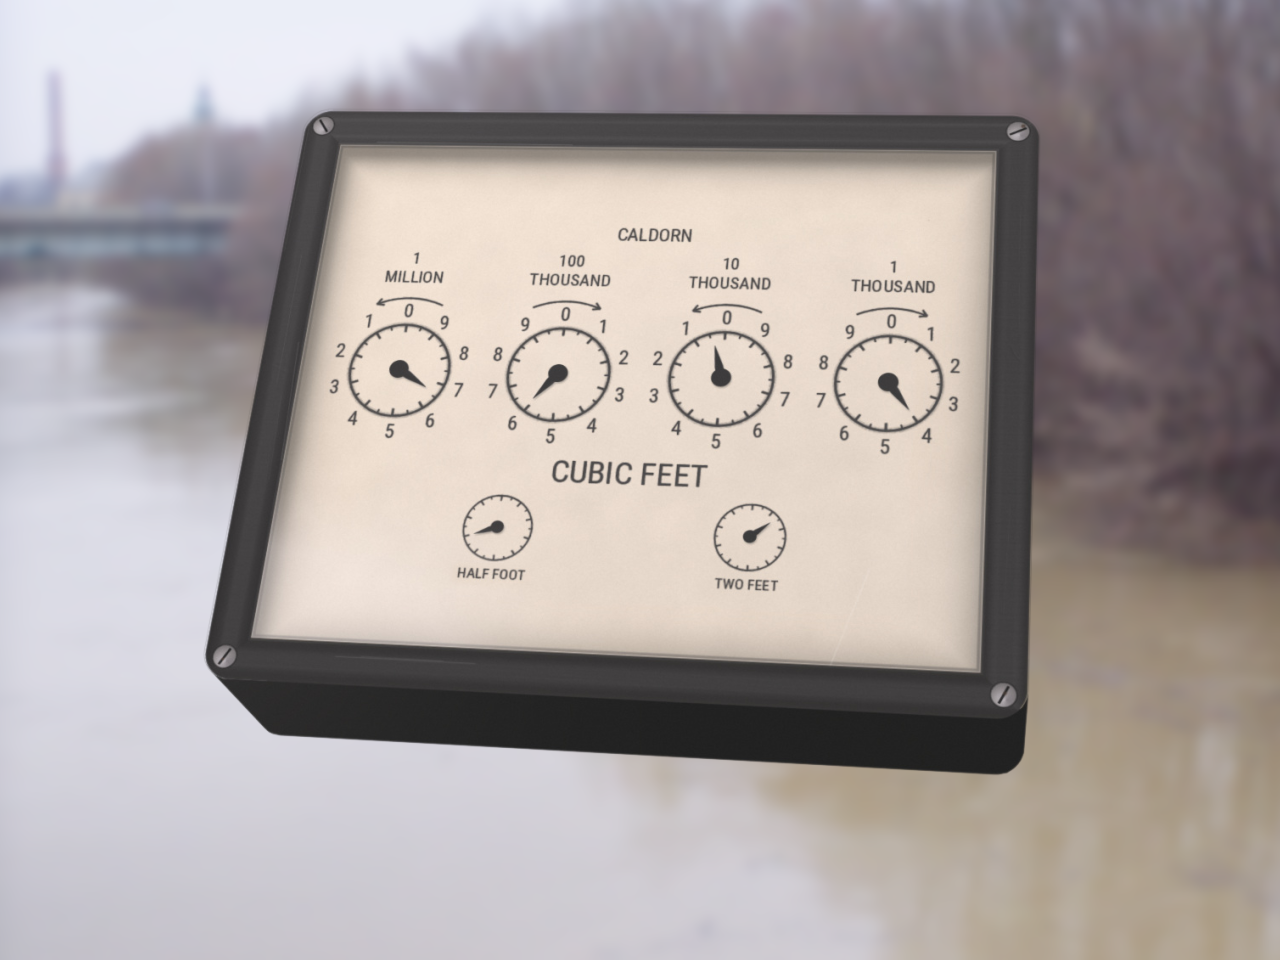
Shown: value=660400 unit=ft³
